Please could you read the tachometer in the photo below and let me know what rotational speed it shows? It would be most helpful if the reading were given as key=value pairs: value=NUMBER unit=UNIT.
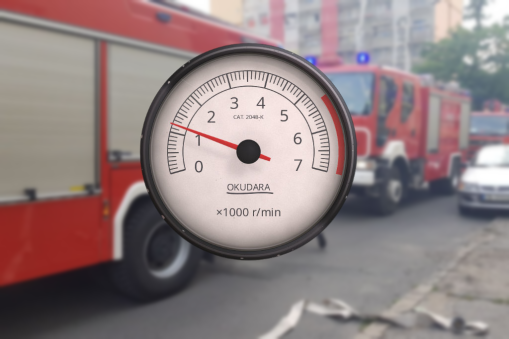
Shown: value=1200 unit=rpm
